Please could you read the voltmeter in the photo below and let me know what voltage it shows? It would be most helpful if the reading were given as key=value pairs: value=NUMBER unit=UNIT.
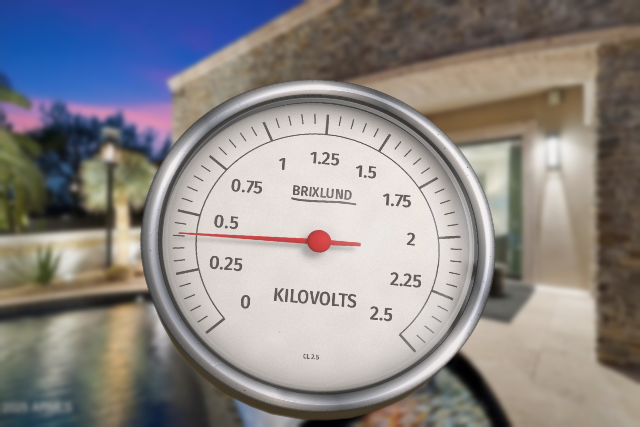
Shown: value=0.4 unit=kV
